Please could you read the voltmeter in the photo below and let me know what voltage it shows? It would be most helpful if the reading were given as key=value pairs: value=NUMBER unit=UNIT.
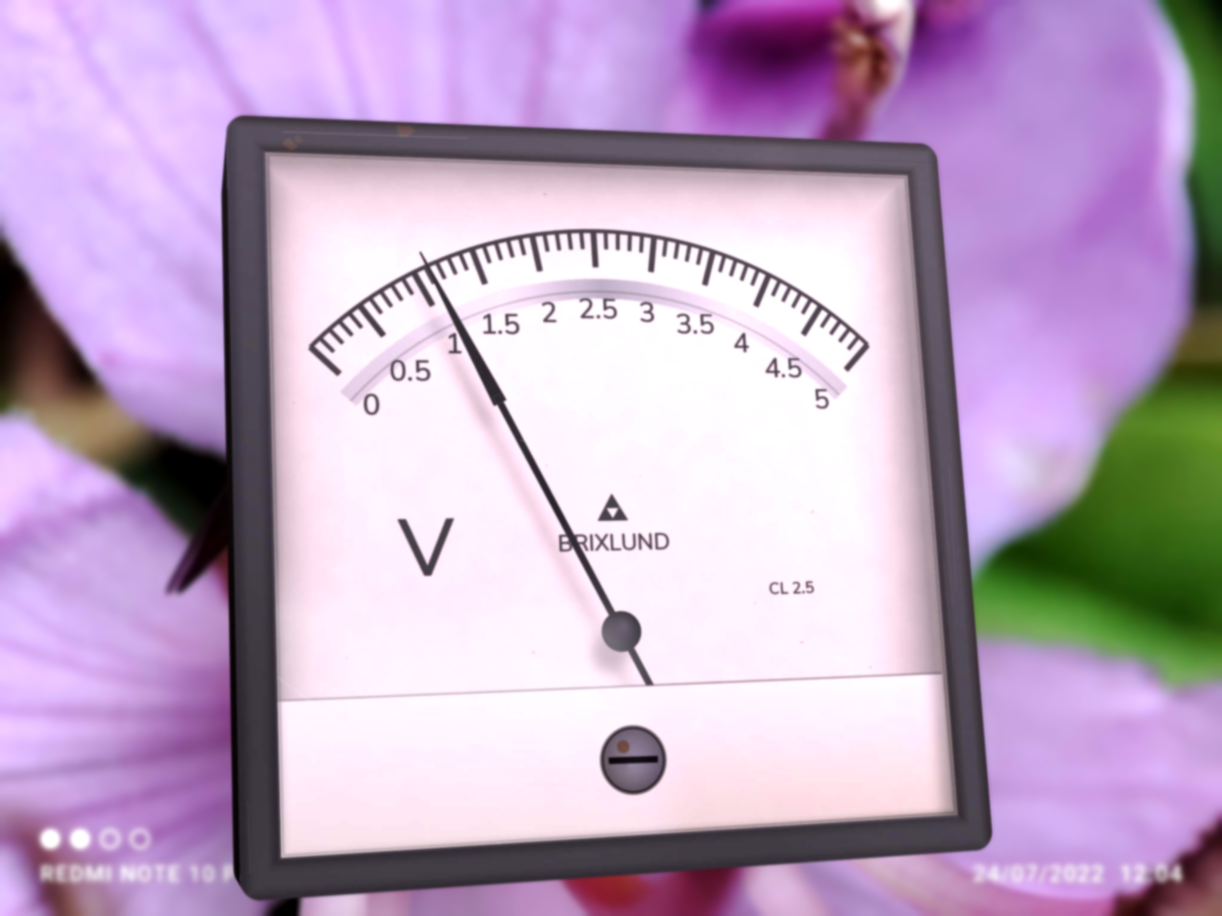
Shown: value=1.1 unit=V
